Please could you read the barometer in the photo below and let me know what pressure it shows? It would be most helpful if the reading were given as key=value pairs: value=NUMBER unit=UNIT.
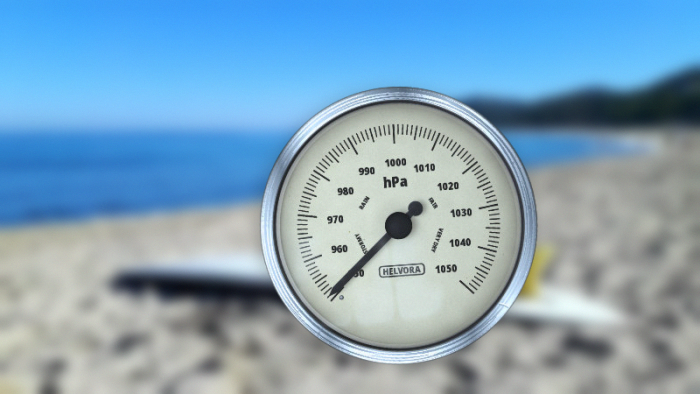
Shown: value=951 unit=hPa
